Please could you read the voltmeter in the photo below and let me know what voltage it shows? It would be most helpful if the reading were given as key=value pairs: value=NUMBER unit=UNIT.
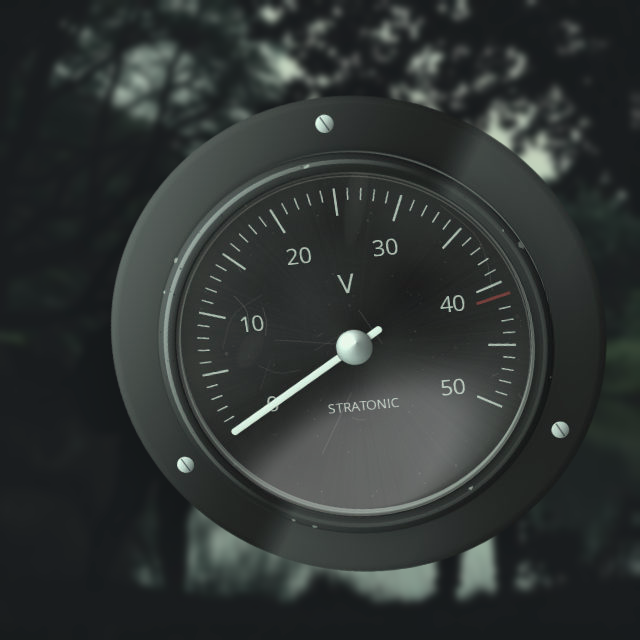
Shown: value=0 unit=V
